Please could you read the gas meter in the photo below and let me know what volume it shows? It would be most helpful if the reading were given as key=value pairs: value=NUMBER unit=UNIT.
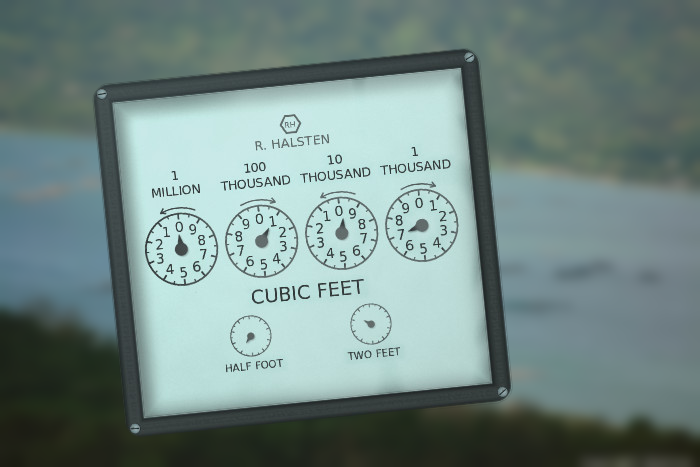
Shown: value=9700 unit=ft³
